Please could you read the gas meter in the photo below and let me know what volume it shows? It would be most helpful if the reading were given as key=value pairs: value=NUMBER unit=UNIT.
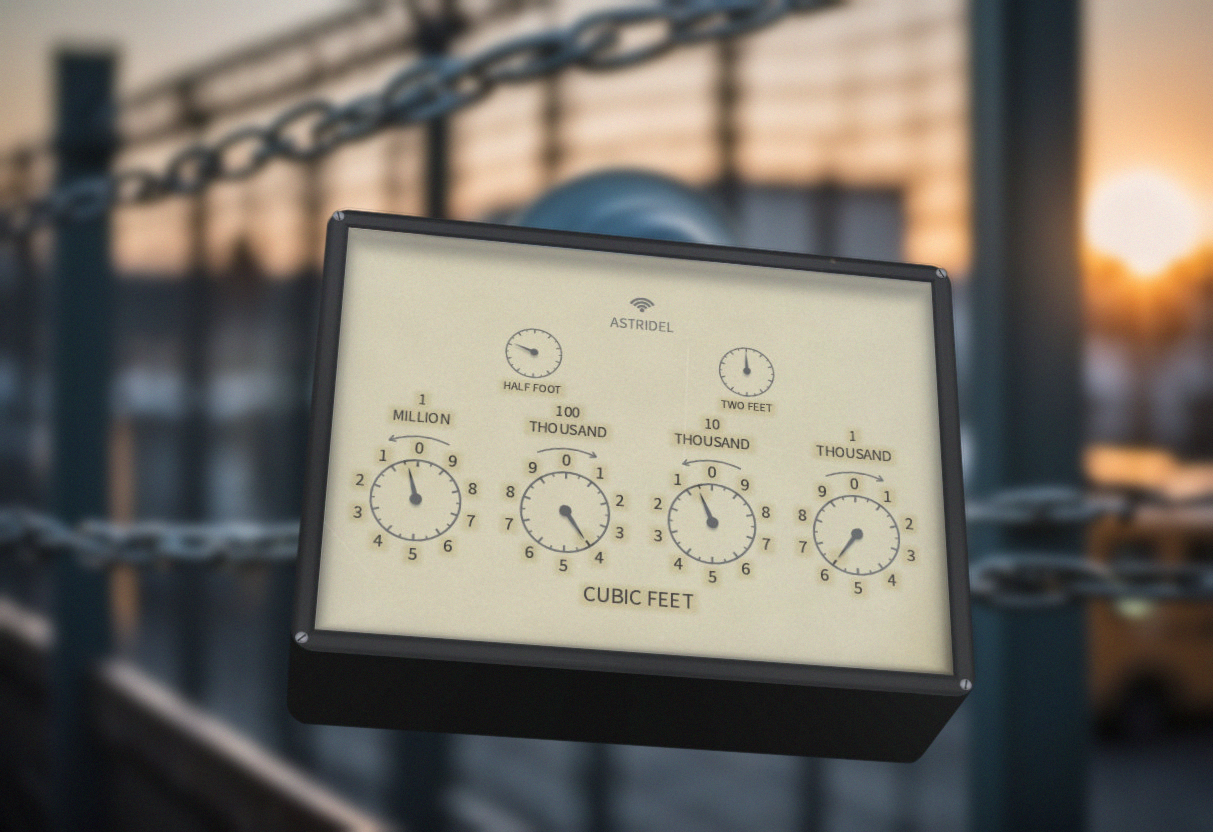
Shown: value=40600 unit=ft³
